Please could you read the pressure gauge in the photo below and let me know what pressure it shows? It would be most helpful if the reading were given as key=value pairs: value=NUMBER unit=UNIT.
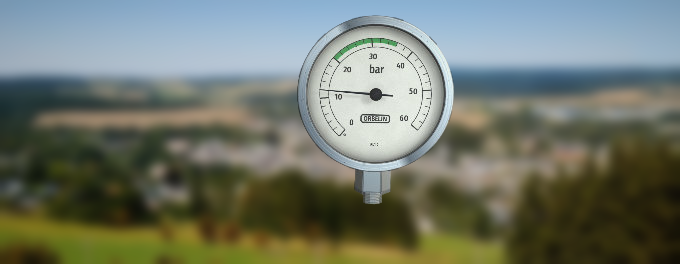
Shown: value=12 unit=bar
